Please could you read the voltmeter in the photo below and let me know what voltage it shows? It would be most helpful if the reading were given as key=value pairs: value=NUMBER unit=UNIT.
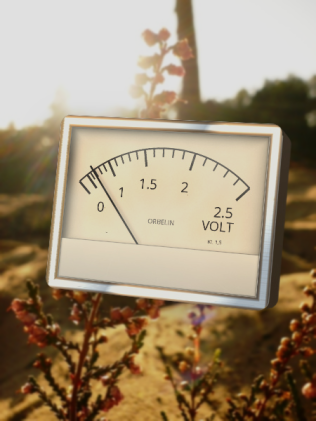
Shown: value=0.7 unit=V
